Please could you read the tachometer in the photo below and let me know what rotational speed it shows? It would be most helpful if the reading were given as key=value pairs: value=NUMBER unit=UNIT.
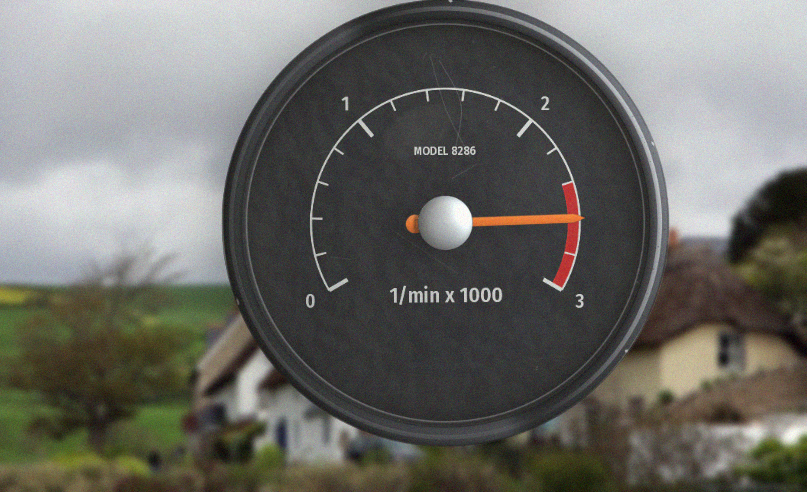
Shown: value=2600 unit=rpm
